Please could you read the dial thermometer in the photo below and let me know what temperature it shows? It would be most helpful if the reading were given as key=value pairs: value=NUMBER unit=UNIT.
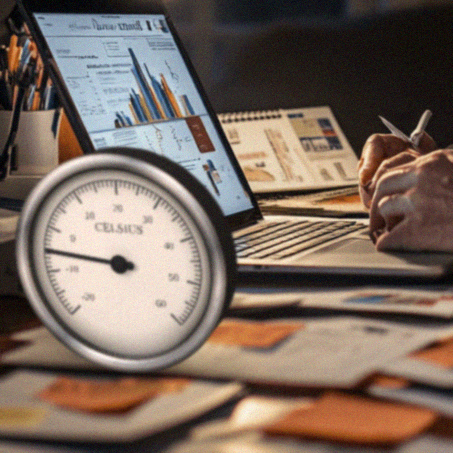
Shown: value=-5 unit=°C
